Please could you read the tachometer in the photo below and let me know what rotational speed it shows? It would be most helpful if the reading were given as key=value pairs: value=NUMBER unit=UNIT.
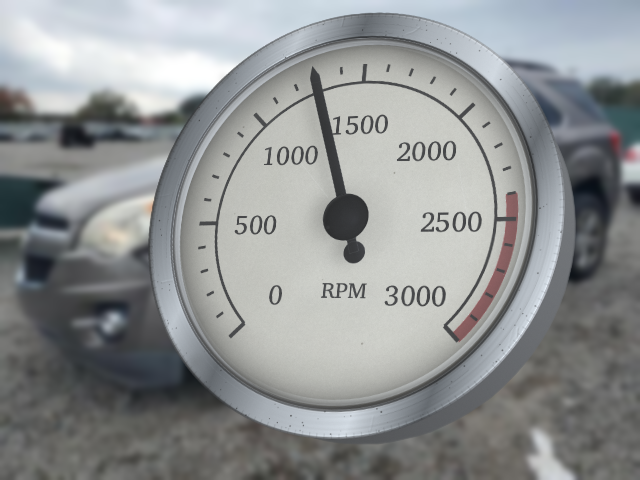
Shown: value=1300 unit=rpm
